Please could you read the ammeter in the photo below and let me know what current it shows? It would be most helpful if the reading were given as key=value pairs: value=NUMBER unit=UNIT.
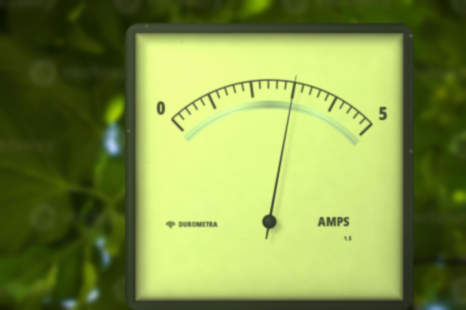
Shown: value=3 unit=A
